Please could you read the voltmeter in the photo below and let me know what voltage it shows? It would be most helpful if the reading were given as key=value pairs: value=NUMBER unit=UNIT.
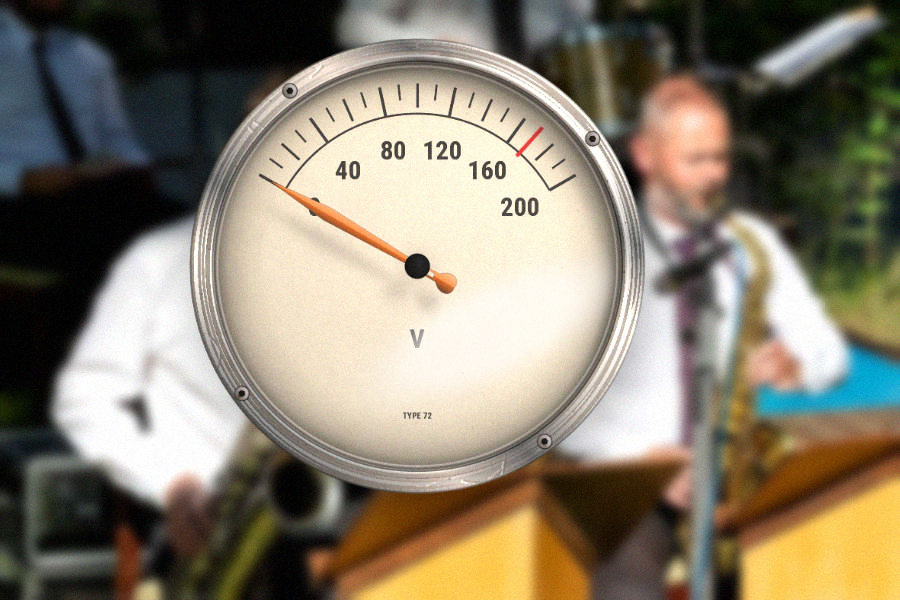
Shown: value=0 unit=V
